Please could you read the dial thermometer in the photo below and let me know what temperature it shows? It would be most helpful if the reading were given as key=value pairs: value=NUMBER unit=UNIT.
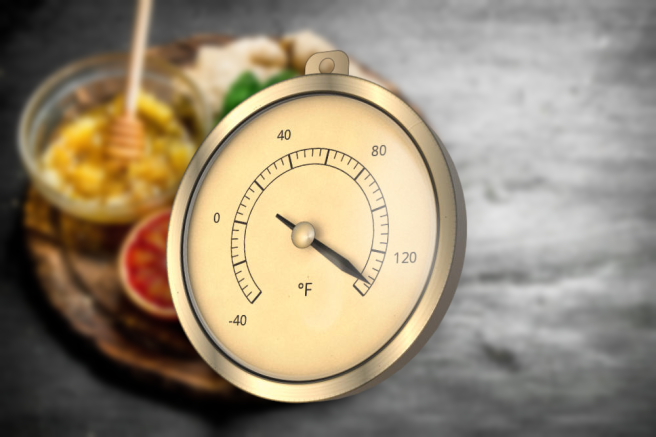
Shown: value=134 unit=°F
